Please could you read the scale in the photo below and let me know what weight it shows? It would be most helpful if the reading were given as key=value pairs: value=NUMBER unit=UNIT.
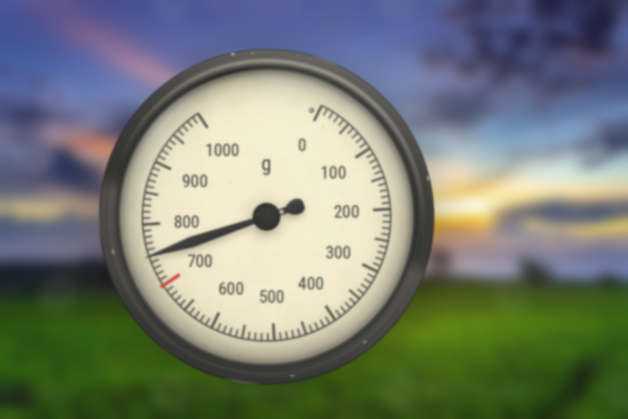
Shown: value=750 unit=g
